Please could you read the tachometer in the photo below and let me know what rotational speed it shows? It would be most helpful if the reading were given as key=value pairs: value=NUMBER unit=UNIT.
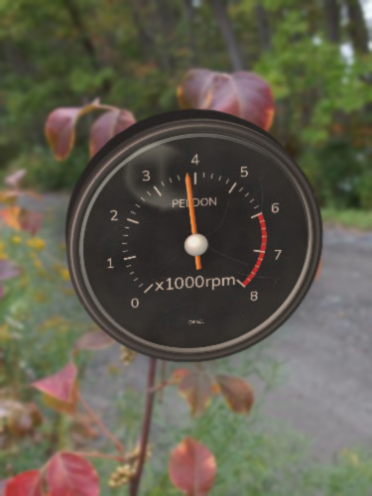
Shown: value=3800 unit=rpm
